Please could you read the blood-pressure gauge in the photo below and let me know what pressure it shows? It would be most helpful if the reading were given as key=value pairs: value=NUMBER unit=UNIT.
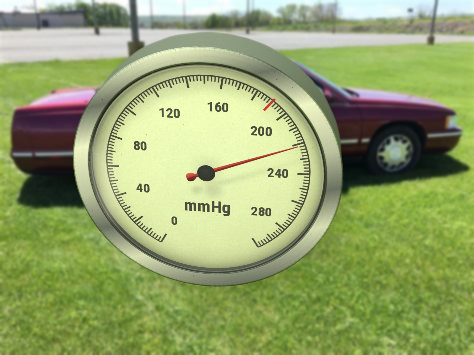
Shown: value=220 unit=mmHg
